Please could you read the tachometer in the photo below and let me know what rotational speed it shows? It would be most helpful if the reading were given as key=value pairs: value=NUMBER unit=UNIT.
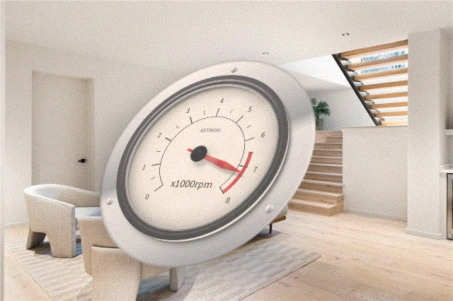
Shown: value=7250 unit=rpm
